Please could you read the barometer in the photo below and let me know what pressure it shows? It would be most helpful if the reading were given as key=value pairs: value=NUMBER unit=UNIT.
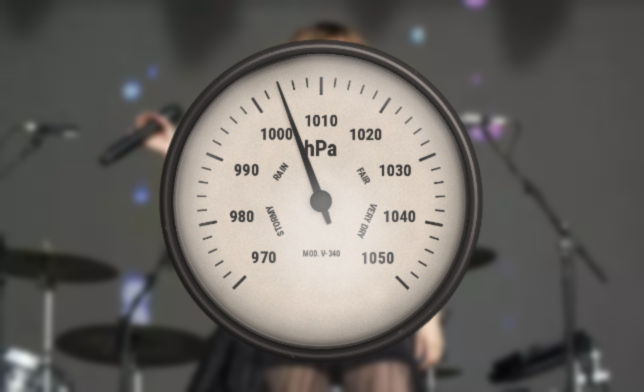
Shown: value=1004 unit=hPa
